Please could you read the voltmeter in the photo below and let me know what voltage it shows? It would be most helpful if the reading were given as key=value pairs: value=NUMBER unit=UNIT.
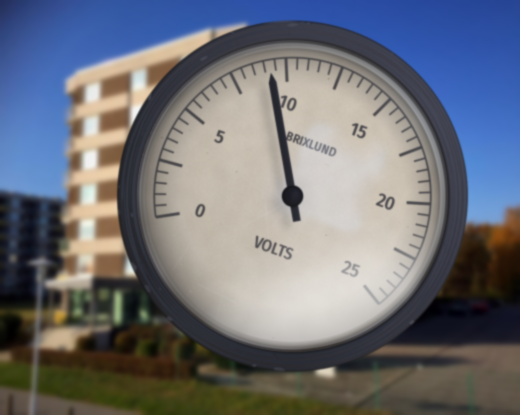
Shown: value=9.25 unit=V
